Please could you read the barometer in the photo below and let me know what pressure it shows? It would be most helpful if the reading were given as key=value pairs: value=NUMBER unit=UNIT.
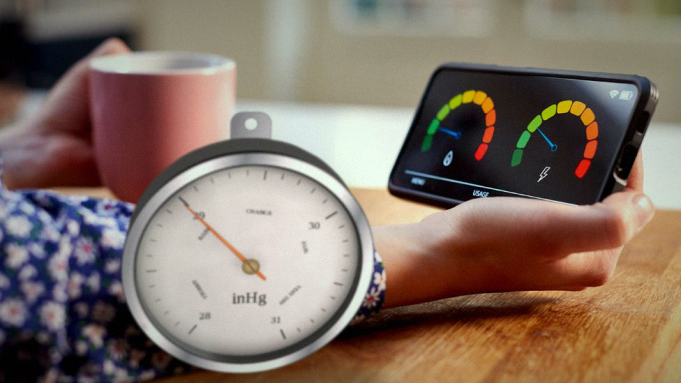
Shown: value=29 unit=inHg
